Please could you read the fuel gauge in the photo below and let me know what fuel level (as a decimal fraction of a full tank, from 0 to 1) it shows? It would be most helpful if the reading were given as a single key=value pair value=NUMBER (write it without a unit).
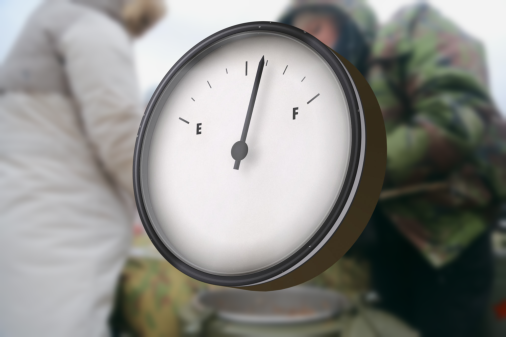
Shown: value=0.625
